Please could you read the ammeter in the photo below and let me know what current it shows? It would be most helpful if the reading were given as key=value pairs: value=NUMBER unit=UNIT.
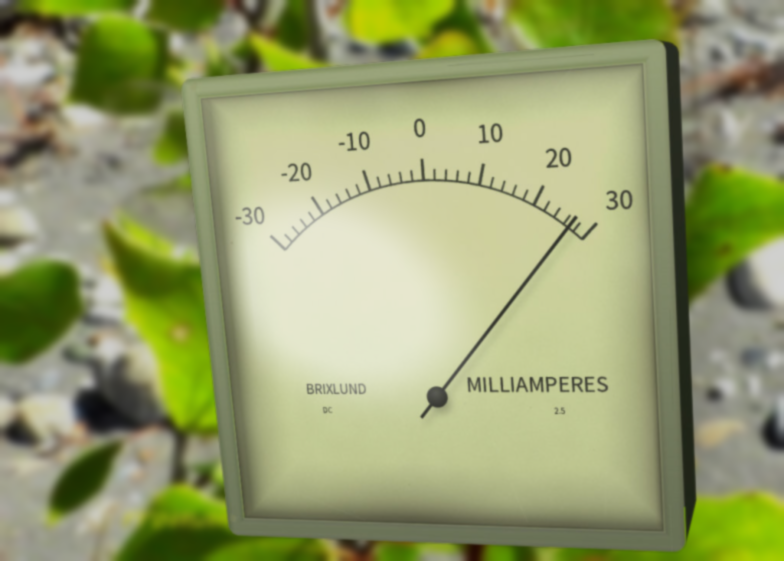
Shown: value=27 unit=mA
